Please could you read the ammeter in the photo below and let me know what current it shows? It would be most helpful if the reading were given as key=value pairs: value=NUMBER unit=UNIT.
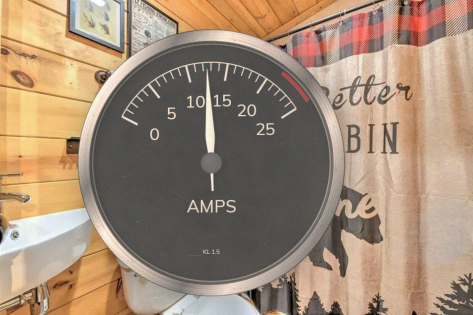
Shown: value=12.5 unit=A
